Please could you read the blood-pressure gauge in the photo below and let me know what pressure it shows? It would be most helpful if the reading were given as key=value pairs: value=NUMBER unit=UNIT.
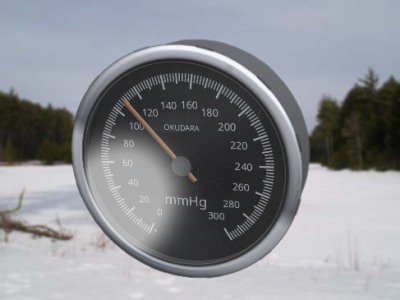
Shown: value=110 unit=mmHg
